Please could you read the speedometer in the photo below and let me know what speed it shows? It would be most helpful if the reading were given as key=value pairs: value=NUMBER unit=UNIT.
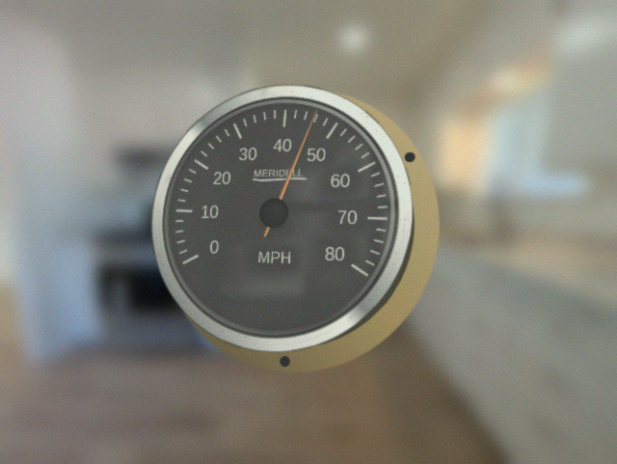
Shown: value=46 unit=mph
